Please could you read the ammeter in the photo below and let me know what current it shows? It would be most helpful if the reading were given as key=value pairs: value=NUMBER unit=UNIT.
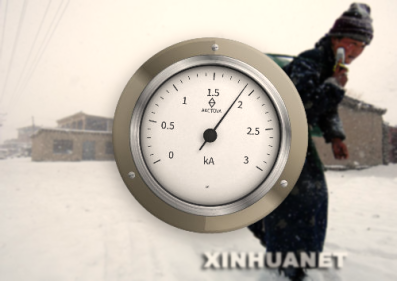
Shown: value=1.9 unit=kA
